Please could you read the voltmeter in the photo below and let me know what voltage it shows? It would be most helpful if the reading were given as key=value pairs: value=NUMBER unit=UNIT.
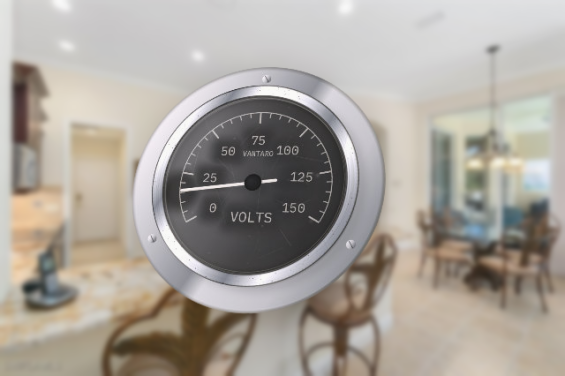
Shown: value=15 unit=V
